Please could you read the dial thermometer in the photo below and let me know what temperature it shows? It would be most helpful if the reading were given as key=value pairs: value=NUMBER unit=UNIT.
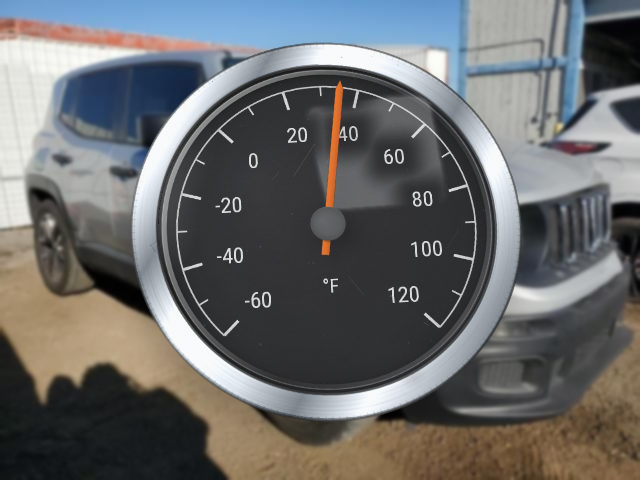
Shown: value=35 unit=°F
